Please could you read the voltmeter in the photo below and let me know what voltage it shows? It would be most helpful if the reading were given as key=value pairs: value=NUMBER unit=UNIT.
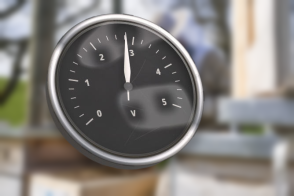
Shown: value=2.8 unit=V
